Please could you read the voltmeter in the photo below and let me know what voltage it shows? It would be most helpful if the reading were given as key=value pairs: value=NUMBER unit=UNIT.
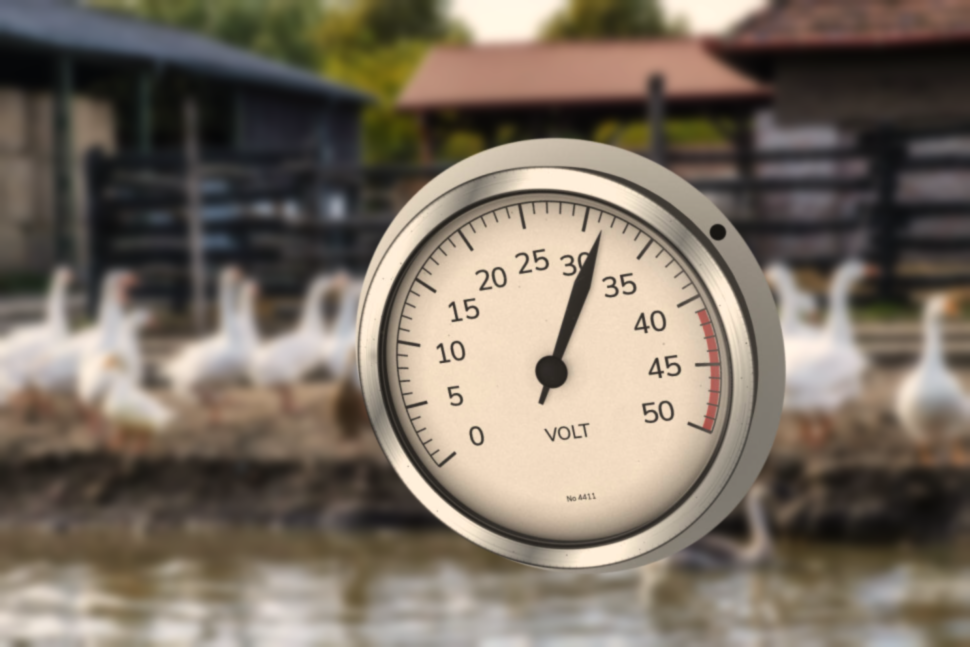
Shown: value=31.5 unit=V
